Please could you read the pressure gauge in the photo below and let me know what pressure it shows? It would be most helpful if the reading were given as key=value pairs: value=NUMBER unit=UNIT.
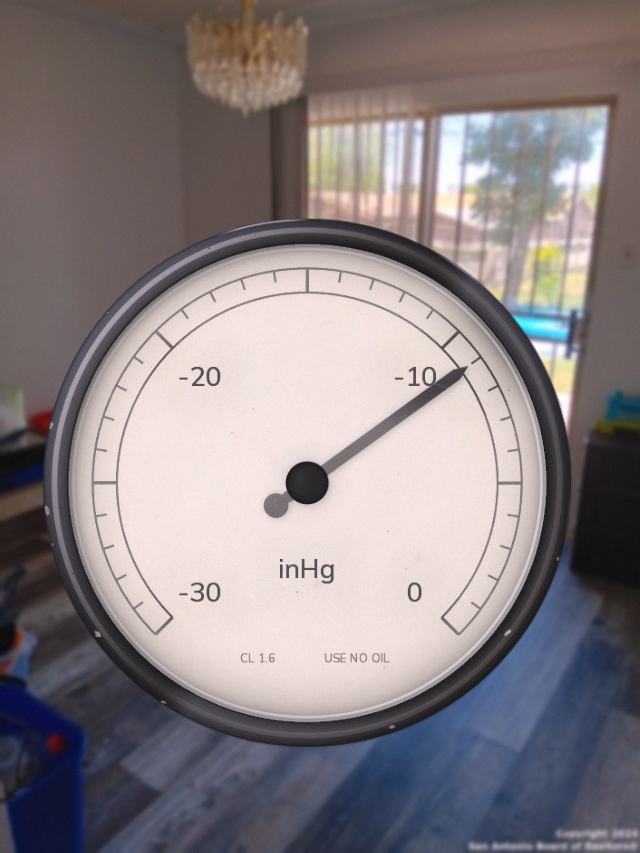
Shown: value=-9 unit=inHg
